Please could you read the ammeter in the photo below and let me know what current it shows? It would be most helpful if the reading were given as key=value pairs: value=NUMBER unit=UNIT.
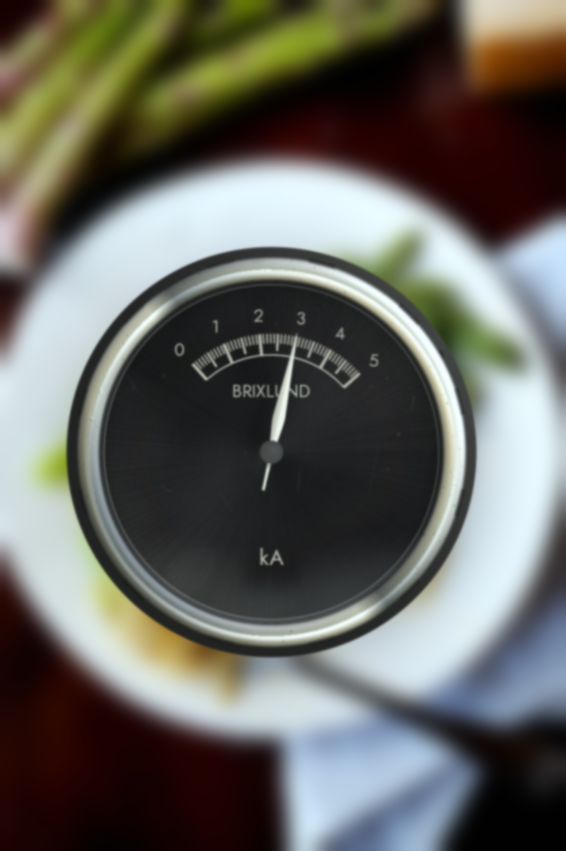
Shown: value=3 unit=kA
